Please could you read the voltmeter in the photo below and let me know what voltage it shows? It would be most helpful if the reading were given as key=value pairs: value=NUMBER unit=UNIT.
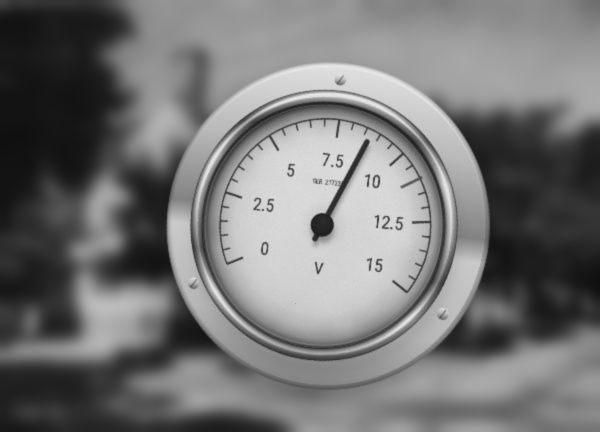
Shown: value=8.75 unit=V
